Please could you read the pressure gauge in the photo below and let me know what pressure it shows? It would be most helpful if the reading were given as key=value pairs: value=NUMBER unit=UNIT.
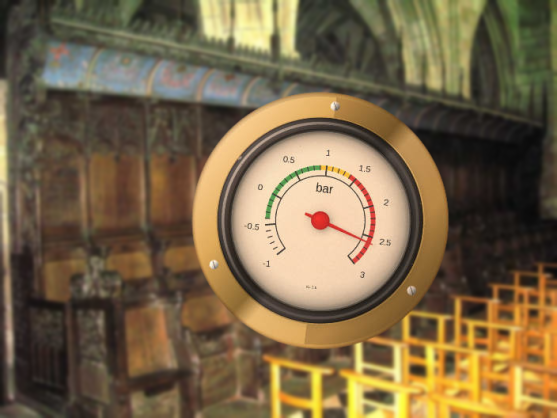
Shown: value=2.6 unit=bar
